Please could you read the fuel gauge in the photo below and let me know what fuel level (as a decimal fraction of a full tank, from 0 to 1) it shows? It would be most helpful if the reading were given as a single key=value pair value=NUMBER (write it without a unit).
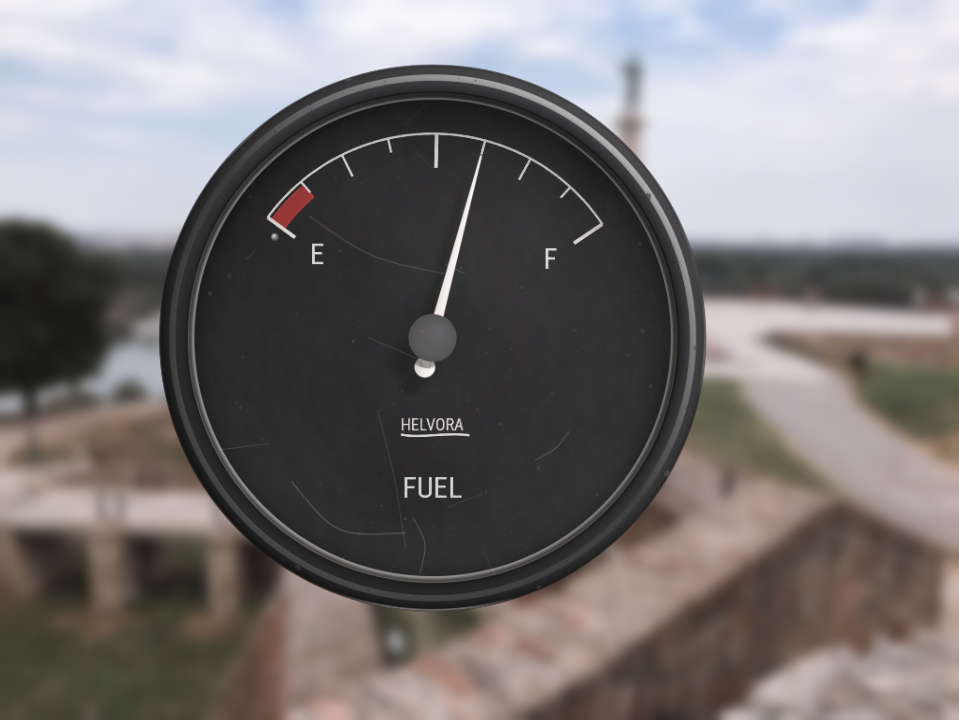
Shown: value=0.625
